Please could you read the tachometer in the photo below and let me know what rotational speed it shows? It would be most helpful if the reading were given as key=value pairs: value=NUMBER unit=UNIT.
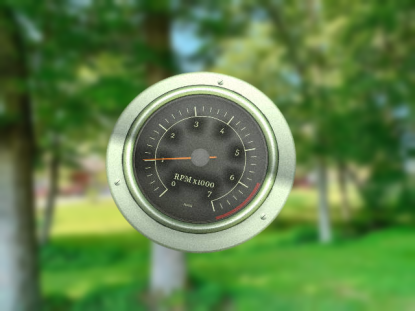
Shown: value=1000 unit=rpm
